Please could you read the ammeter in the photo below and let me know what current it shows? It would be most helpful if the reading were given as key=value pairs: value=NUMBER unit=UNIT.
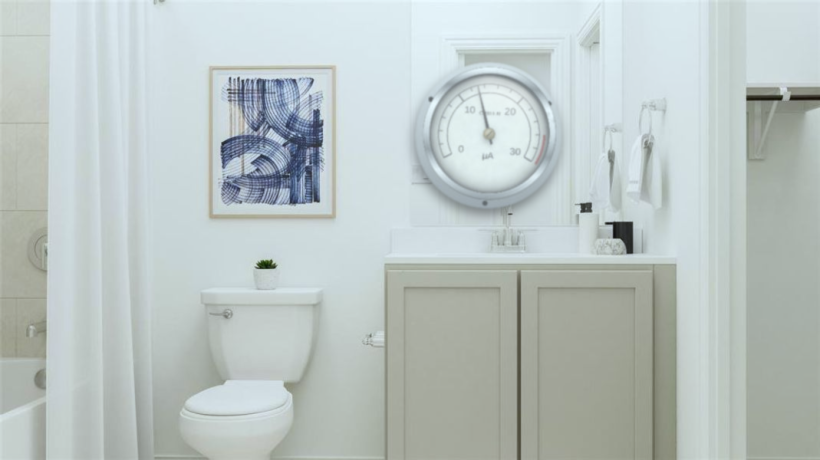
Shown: value=13 unit=µA
